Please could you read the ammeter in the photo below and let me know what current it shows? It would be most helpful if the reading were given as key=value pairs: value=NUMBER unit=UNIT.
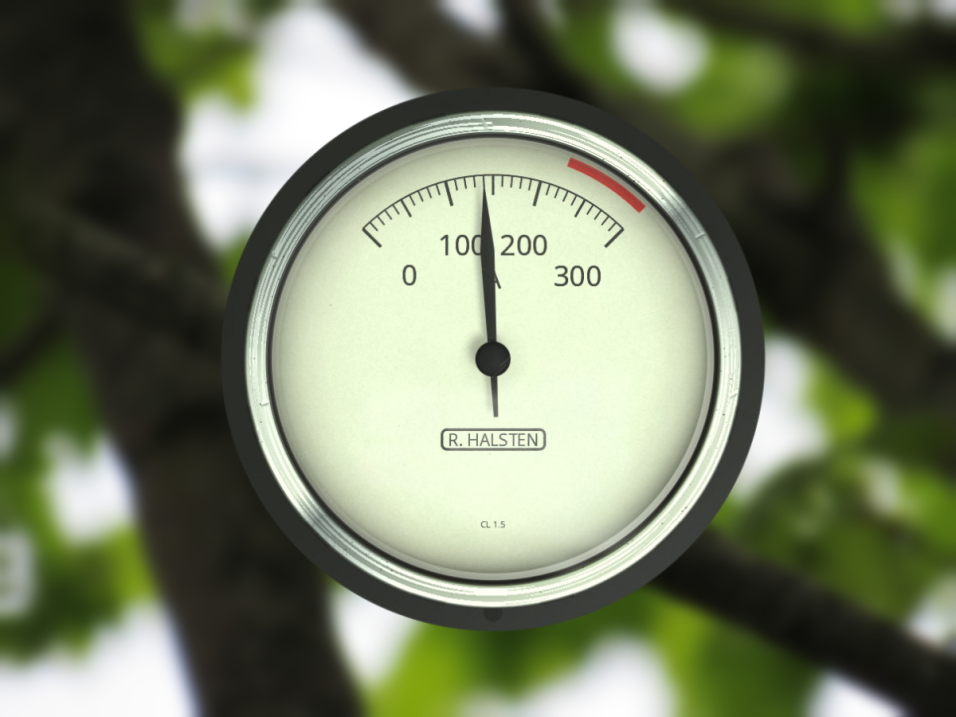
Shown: value=140 unit=A
